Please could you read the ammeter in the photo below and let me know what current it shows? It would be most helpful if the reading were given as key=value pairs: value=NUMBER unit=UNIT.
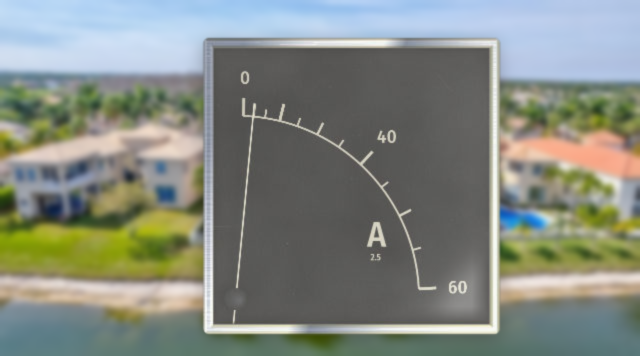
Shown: value=10 unit=A
